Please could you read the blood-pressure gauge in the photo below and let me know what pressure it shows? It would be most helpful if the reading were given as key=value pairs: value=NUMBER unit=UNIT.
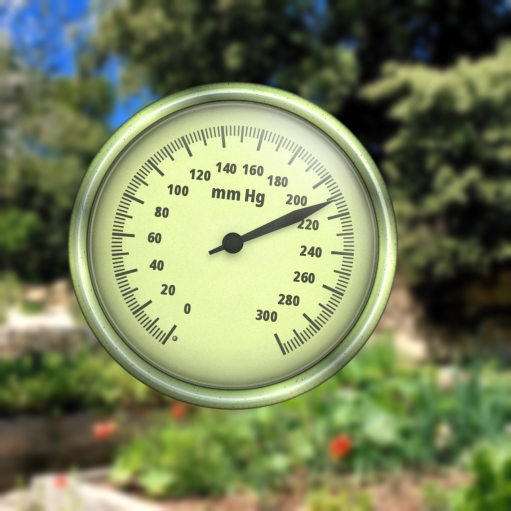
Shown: value=212 unit=mmHg
